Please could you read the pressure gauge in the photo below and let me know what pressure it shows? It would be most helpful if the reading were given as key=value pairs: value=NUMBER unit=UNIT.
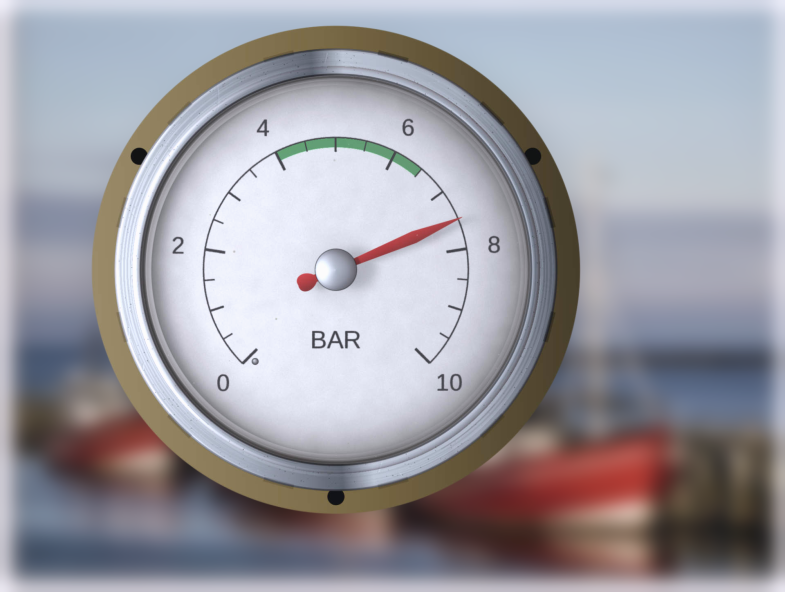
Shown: value=7.5 unit=bar
